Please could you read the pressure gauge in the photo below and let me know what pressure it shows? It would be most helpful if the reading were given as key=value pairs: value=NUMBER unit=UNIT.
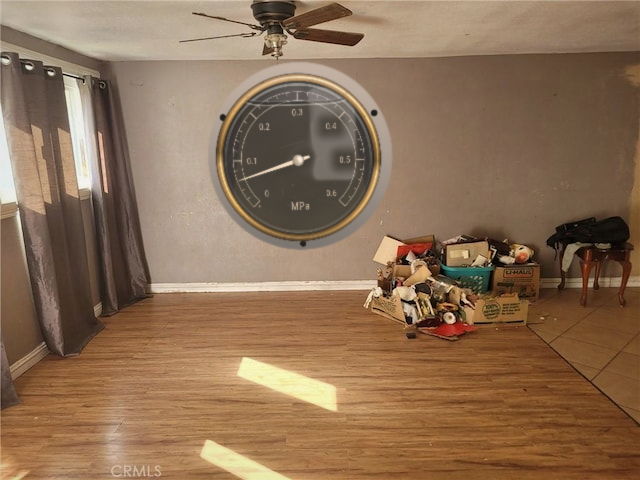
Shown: value=0.06 unit=MPa
